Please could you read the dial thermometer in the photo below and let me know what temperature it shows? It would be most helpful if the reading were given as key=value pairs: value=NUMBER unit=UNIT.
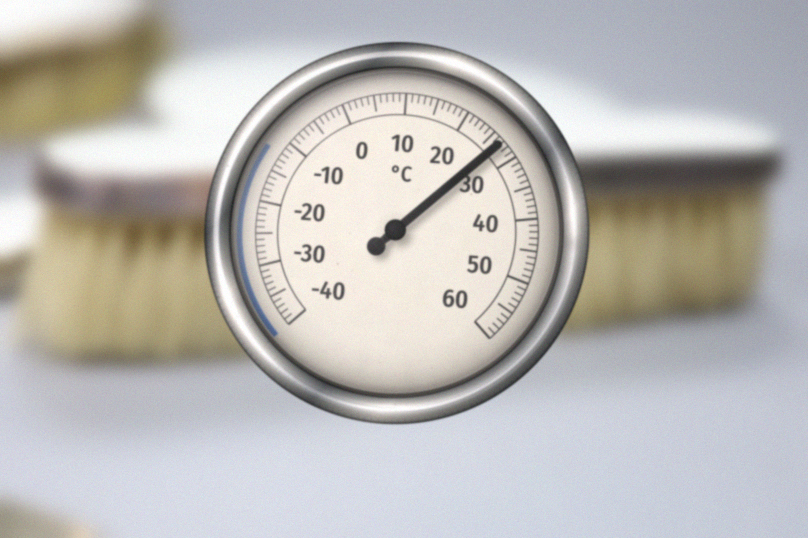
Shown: value=27 unit=°C
